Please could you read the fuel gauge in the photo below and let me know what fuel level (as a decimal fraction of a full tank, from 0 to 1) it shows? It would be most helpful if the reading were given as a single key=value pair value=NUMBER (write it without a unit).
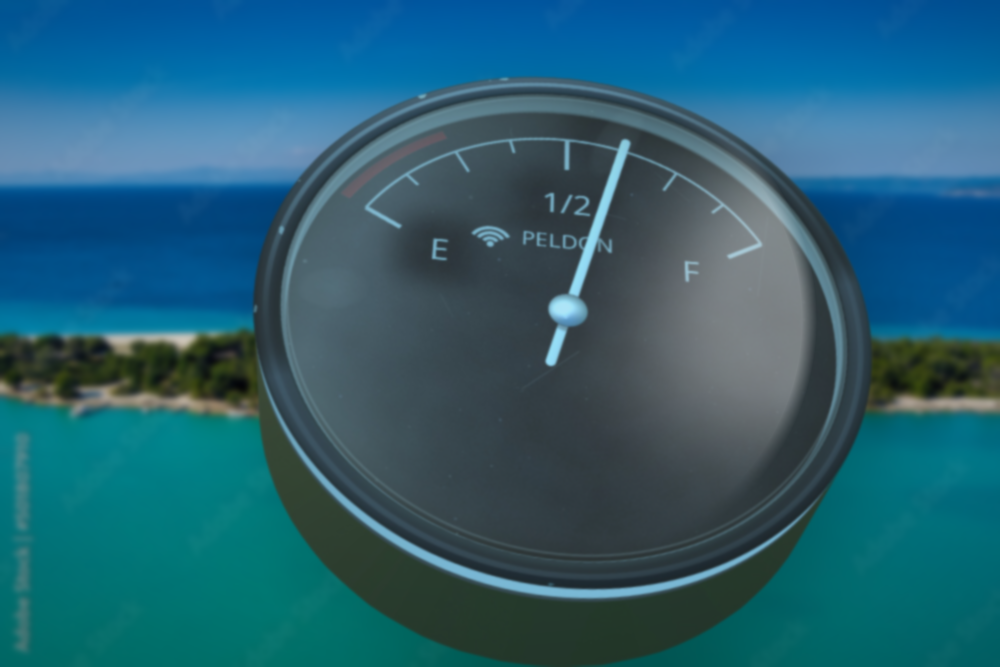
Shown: value=0.625
